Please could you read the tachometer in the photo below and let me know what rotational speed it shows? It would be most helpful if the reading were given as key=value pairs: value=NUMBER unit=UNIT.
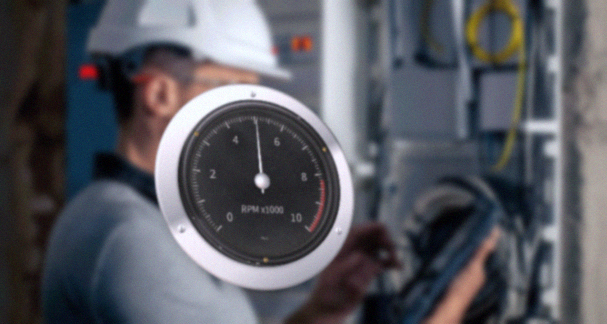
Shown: value=5000 unit=rpm
